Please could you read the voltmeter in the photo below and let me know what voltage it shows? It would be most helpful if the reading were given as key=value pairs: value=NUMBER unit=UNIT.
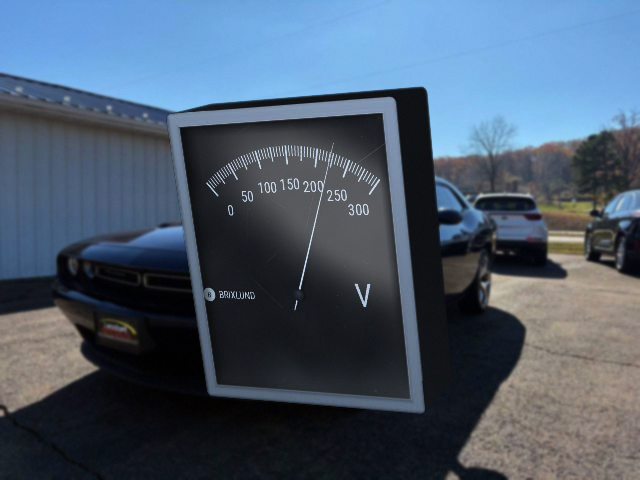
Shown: value=225 unit=V
